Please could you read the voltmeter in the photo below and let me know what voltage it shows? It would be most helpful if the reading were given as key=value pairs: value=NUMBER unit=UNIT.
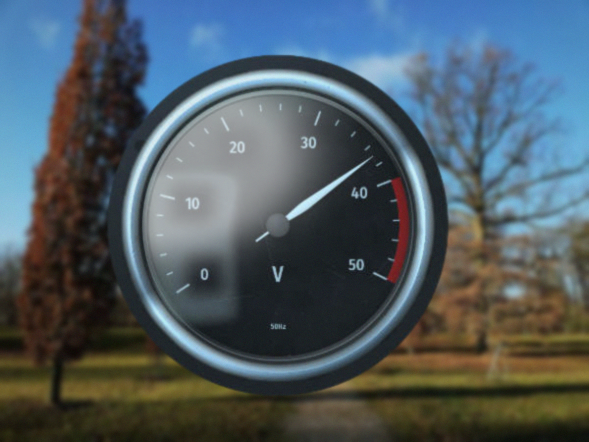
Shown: value=37 unit=V
